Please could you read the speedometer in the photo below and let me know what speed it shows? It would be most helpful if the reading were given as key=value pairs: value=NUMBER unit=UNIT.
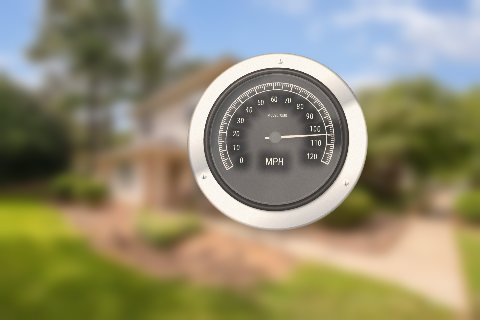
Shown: value=105 unit=mph
